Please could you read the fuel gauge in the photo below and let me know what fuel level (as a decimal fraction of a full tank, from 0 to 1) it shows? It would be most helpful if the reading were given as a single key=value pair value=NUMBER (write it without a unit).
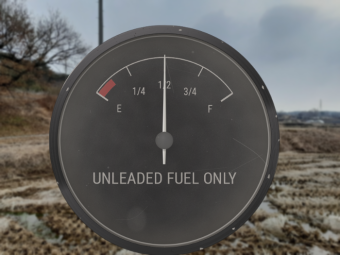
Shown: value=0.5
